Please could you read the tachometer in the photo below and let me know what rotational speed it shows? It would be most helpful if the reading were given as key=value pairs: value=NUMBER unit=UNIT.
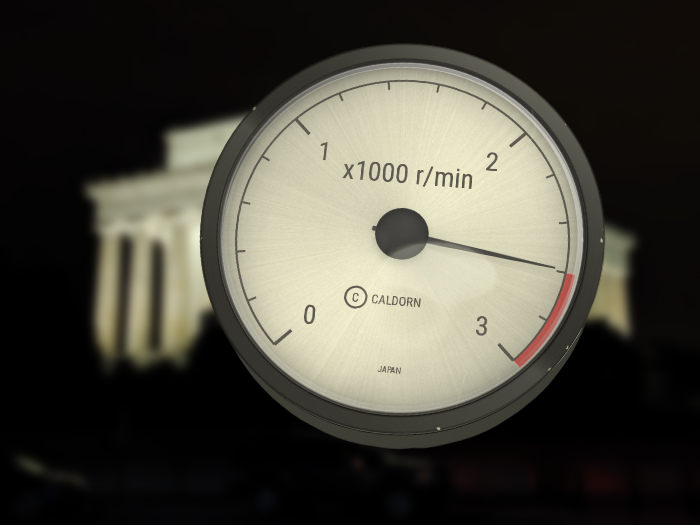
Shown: value=2600 unit=rpm
